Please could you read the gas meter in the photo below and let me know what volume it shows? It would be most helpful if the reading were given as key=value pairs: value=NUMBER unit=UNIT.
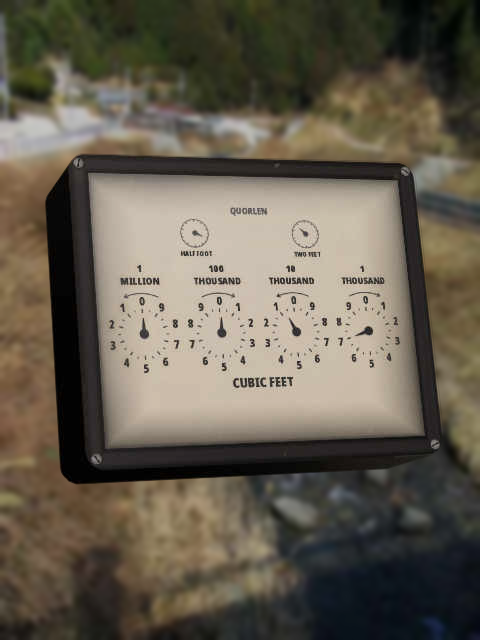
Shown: value=700 unit=ft³
